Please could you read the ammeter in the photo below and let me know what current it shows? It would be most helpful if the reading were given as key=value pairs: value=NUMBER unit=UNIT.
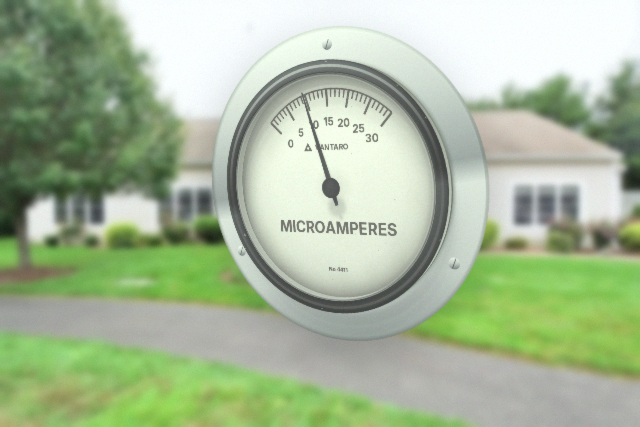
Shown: value=10 unit=µA
